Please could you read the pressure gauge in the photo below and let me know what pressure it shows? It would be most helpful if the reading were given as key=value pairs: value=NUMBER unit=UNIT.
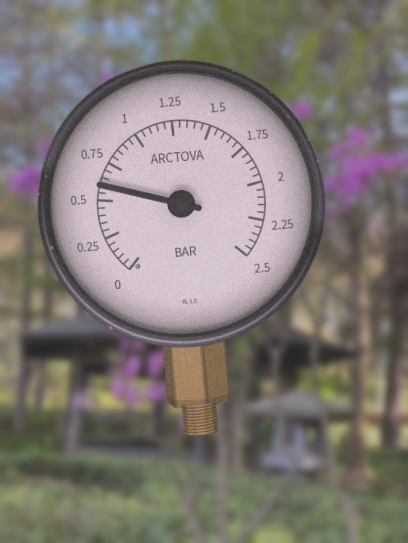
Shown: value=0.6 unit=bar
